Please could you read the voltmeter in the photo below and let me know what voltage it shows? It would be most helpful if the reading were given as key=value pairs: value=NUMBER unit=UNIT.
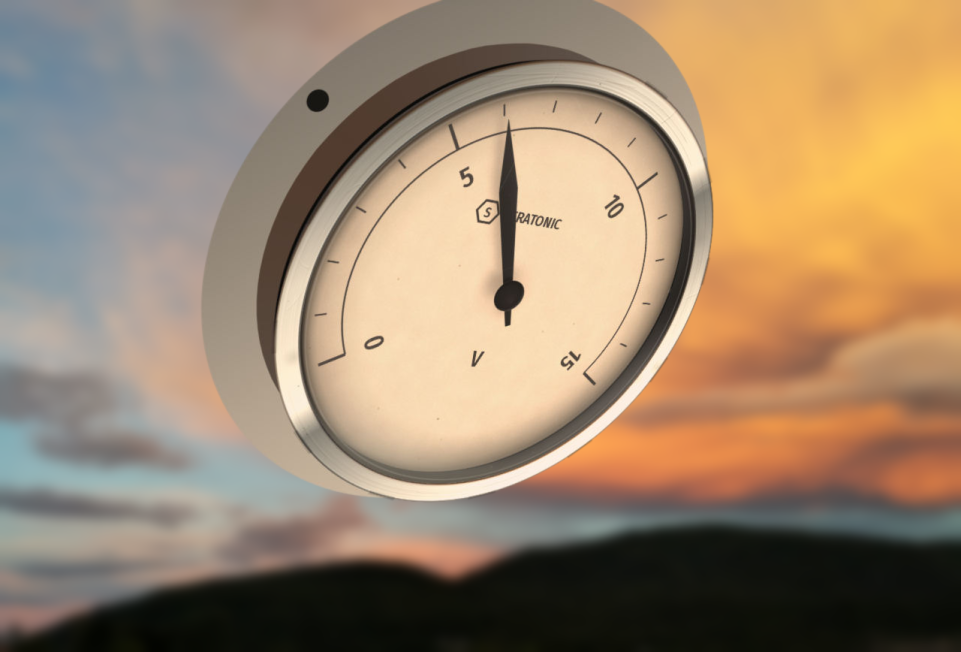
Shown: value=6 unit=V
